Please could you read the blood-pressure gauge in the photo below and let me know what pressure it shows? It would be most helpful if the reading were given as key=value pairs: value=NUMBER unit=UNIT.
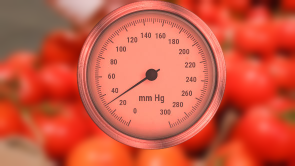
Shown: value=30 unit=mmHg
